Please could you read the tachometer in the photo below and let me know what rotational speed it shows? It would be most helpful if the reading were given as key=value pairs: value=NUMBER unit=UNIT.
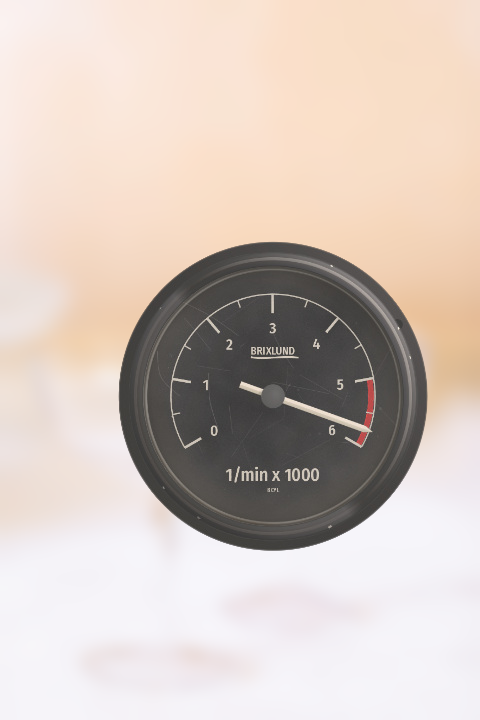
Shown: value=5750 unit=rpm
